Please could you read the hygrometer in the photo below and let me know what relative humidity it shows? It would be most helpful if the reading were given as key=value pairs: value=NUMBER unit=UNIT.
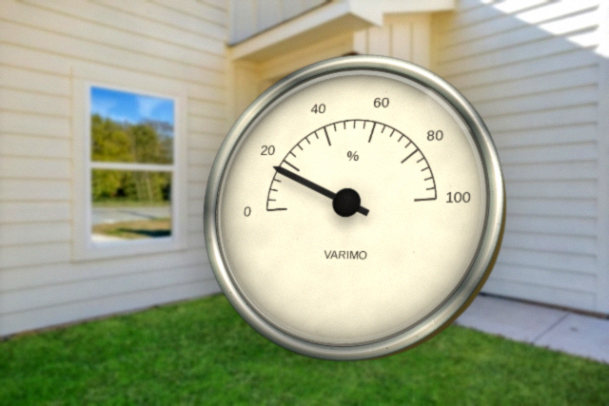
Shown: value=16 unit=%
